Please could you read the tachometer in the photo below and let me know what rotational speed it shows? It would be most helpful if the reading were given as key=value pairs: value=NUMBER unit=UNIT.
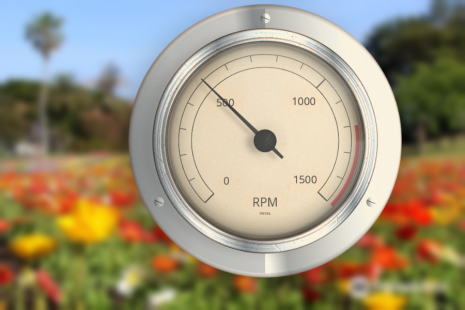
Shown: value=500 unit=rpm
